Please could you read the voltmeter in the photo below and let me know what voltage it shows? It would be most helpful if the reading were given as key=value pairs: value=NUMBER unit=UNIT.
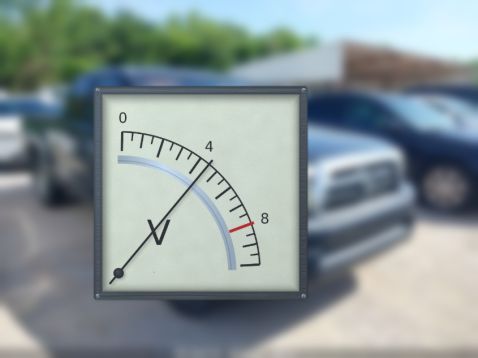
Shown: value=4.5 unit=V
